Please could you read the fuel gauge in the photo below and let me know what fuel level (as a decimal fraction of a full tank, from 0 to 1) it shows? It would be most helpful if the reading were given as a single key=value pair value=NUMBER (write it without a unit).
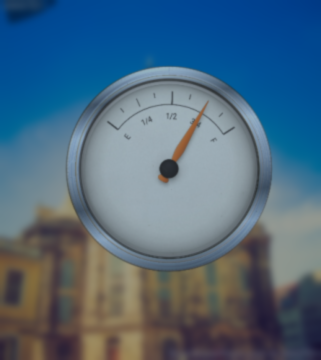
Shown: value=0.75
